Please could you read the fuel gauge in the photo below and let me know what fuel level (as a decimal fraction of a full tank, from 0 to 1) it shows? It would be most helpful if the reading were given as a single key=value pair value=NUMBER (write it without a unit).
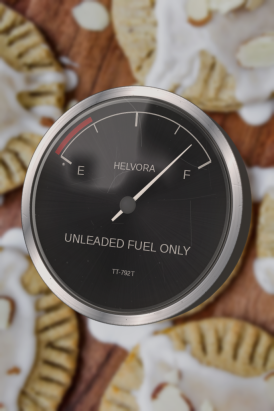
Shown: value=0.875
